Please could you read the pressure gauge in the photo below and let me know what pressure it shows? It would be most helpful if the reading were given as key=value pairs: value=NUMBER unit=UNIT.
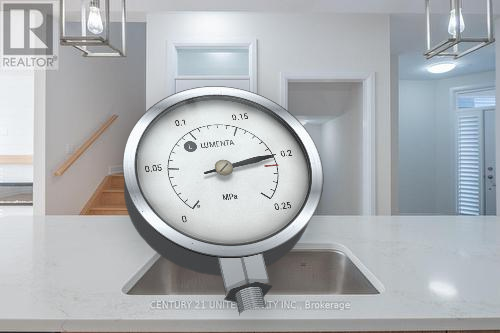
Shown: value=0.2 unit=MPa
